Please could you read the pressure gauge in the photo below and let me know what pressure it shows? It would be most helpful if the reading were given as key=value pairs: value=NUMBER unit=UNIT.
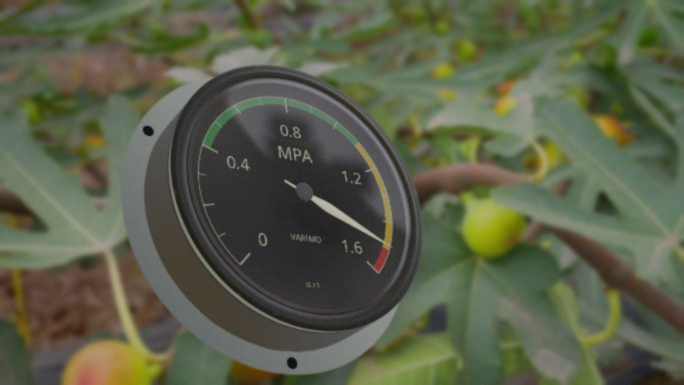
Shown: value=1.5 unit=MPa
